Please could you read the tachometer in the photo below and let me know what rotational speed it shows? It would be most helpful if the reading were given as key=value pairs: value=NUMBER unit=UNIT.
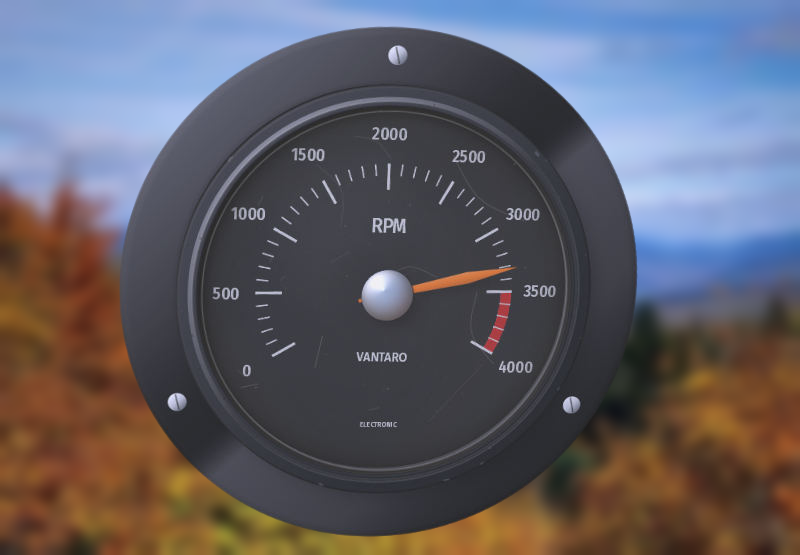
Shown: value=3300 unit=rpm
